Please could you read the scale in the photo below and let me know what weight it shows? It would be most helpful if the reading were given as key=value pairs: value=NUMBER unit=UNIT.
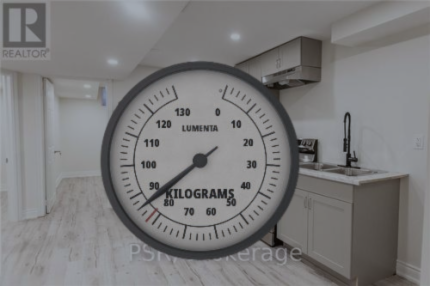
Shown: value=86 unit=kg
